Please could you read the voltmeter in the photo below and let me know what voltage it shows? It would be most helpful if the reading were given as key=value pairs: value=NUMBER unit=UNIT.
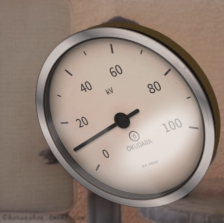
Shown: value=10 unit=kV
